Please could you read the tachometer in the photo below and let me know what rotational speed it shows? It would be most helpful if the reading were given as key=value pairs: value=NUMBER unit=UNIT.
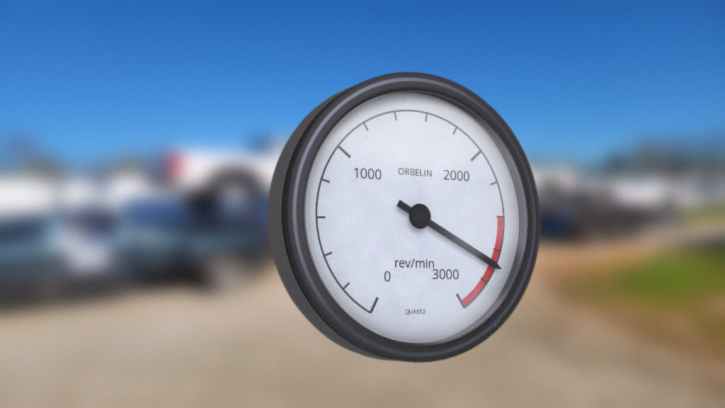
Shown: value=2700 unit=rpm
